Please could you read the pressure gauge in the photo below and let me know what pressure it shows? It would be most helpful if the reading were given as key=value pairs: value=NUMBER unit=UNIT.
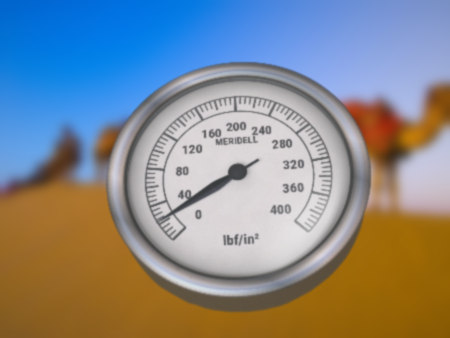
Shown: value=20 unit=psi
